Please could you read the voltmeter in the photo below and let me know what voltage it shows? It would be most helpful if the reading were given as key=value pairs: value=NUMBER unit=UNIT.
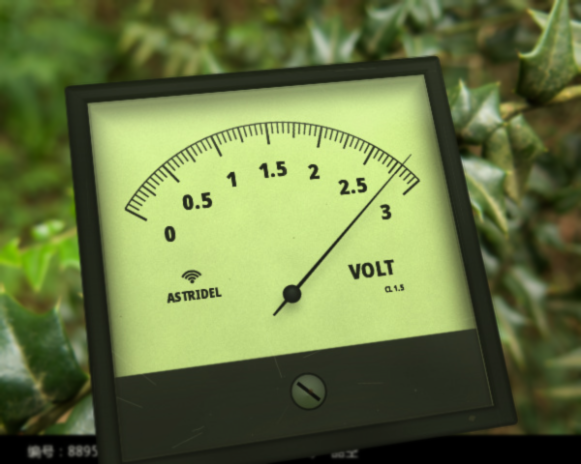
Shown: value=2.8 unit=V
